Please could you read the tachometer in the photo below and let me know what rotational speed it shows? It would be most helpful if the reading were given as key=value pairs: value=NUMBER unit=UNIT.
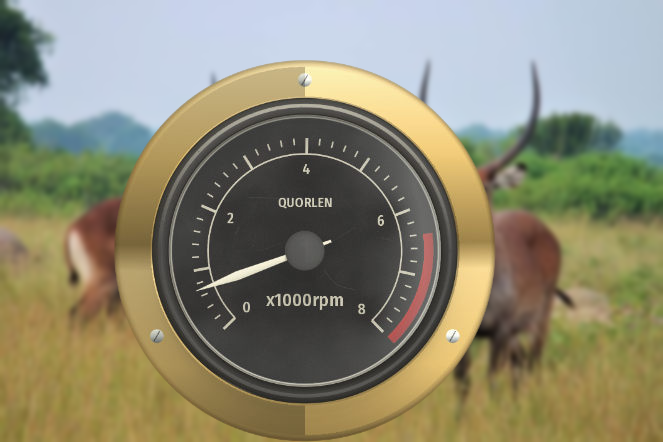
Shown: value=700 unit=rpm
